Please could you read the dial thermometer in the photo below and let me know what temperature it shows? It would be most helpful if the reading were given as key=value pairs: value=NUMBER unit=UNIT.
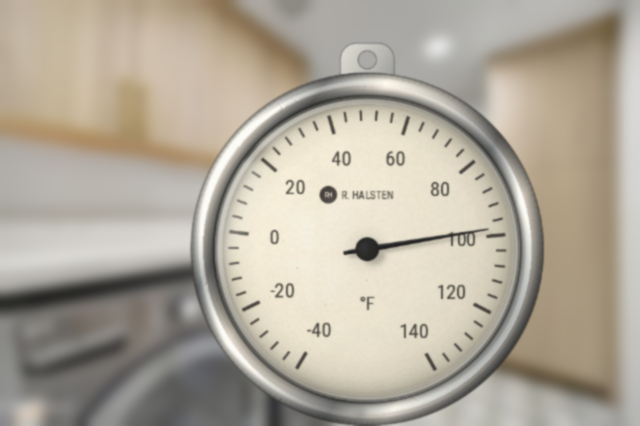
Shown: value=98 unit=°F
